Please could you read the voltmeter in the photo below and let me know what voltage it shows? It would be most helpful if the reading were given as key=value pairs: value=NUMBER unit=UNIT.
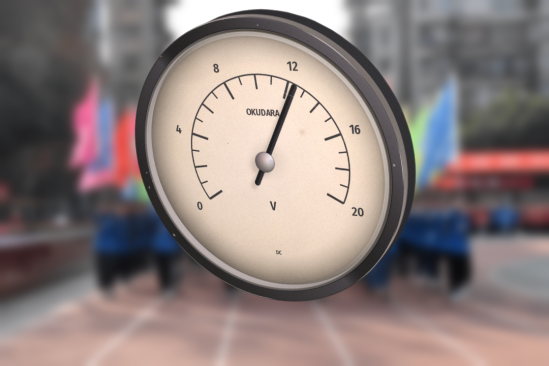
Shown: value=12.5 unit=V
